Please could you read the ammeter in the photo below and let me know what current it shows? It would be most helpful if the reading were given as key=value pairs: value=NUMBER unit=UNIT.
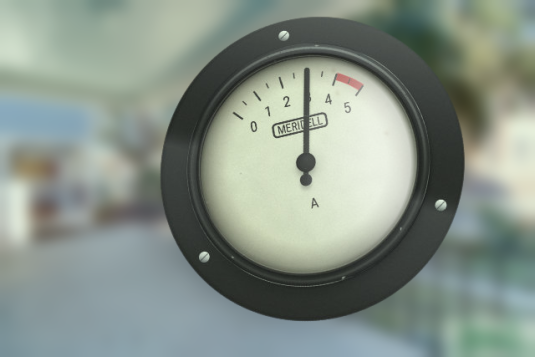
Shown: value=3 unit=A
